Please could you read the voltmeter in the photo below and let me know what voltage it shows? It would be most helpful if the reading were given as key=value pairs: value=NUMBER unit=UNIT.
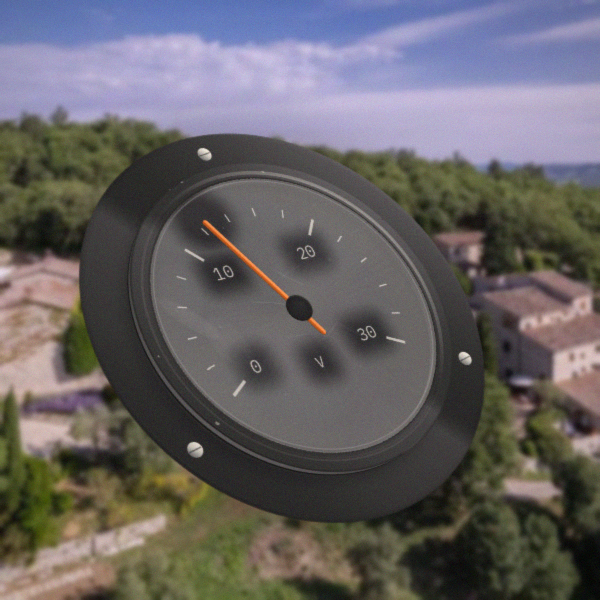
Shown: value=12 unit=V
